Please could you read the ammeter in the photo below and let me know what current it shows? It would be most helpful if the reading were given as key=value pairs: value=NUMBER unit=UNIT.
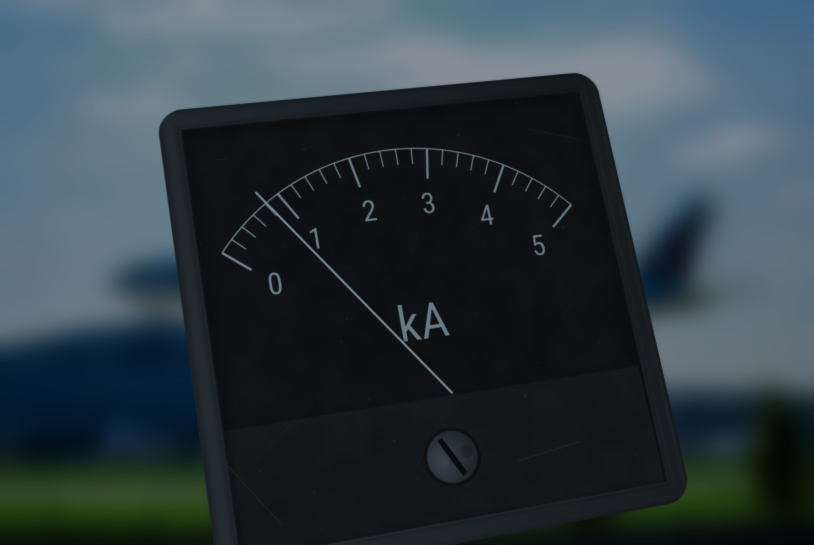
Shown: value=0.8 unit=kA
